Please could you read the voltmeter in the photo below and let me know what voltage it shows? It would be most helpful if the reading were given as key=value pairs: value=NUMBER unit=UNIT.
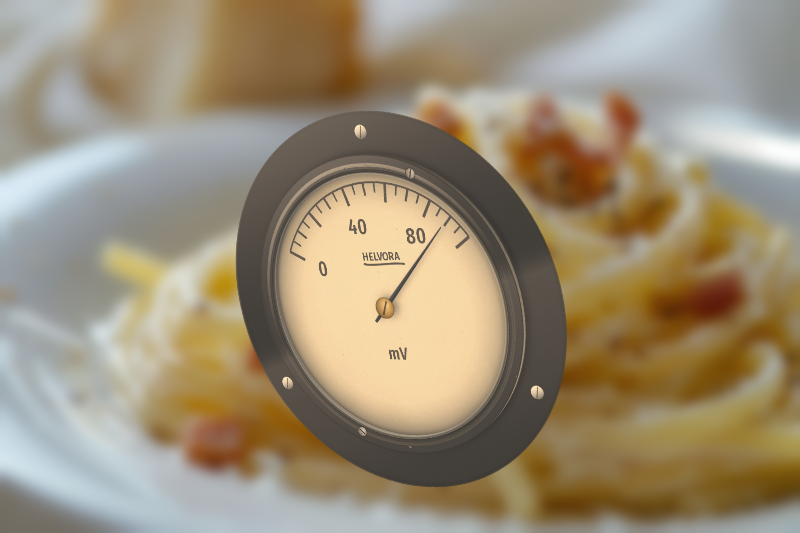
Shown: value=90 unit=mV
